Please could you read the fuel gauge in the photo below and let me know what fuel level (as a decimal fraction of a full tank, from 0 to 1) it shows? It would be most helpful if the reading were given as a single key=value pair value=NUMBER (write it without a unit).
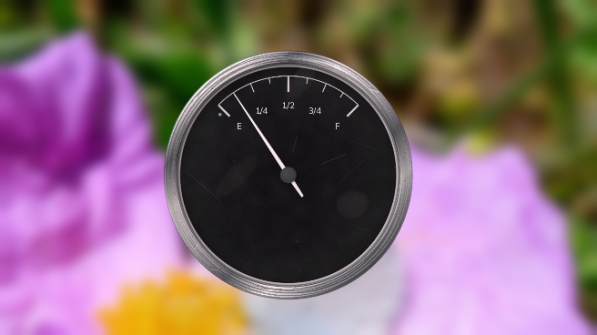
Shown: value=0.125
